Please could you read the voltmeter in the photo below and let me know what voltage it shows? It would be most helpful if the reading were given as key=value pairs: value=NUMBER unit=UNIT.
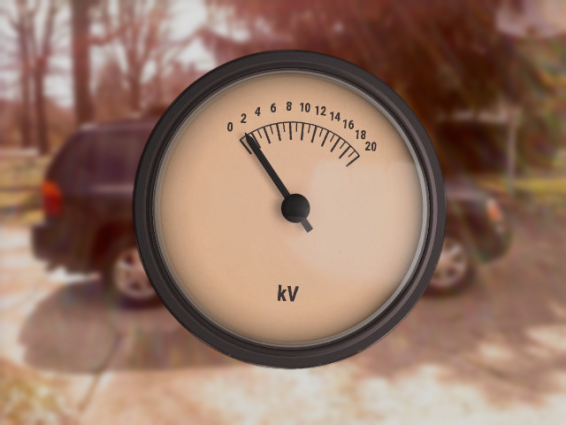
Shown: value=1 unit=kV
